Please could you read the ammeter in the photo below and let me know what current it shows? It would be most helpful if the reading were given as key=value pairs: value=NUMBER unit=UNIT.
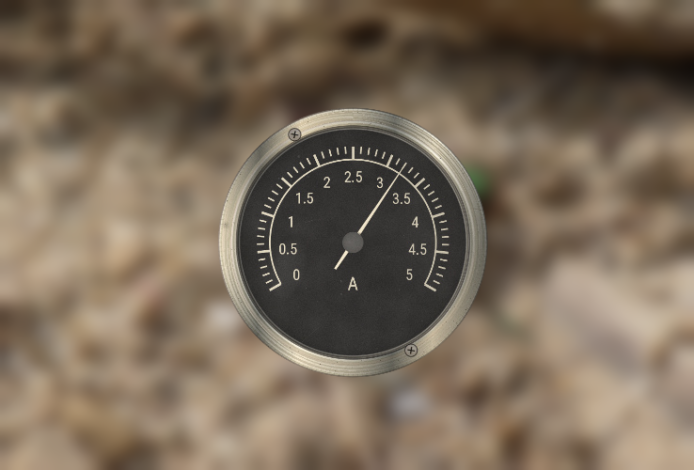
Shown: value=3.2 unit=A
